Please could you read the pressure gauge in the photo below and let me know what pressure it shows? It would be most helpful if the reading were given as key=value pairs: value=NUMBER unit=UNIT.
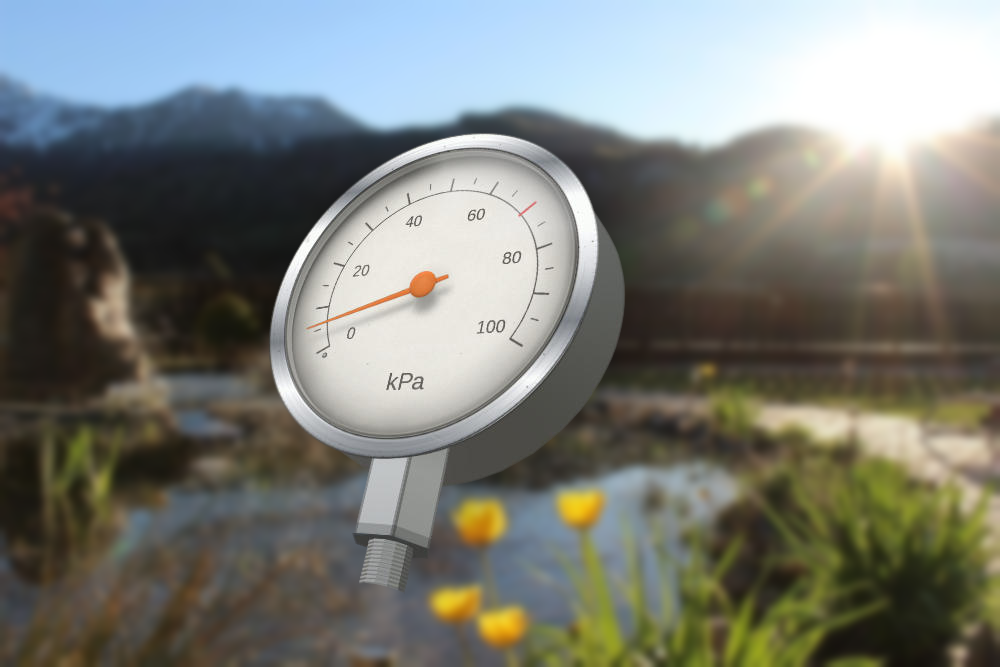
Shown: value=5 unit=kPa
